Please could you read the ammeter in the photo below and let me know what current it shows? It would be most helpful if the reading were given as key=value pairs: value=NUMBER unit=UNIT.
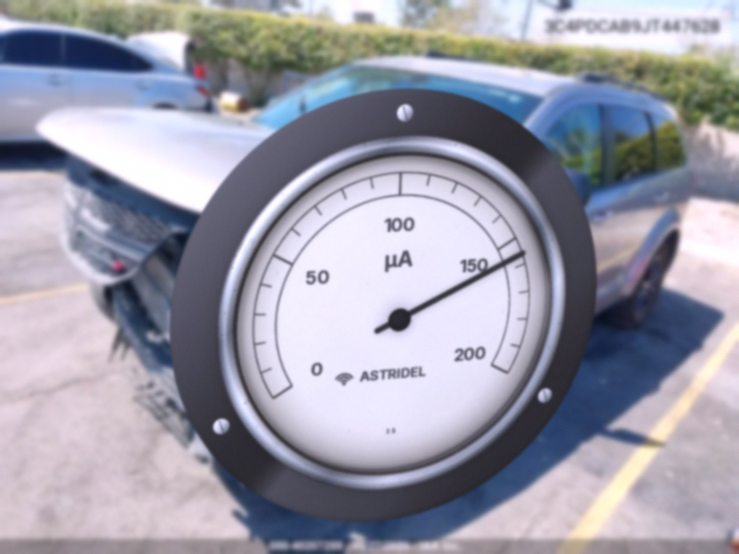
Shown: value=155 unit=µA
